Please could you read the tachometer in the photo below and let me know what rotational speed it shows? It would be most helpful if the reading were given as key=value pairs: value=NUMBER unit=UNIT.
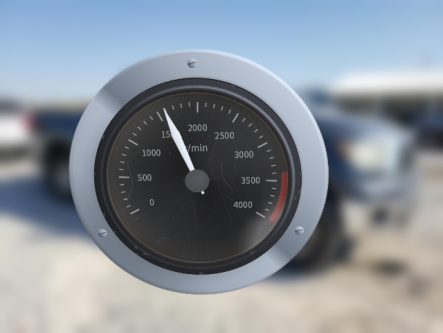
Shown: value=1600 unit=rpm
